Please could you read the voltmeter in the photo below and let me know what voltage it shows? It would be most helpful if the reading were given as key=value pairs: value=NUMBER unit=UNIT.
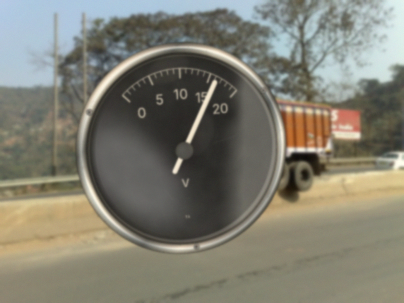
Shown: value=16 unit=V
